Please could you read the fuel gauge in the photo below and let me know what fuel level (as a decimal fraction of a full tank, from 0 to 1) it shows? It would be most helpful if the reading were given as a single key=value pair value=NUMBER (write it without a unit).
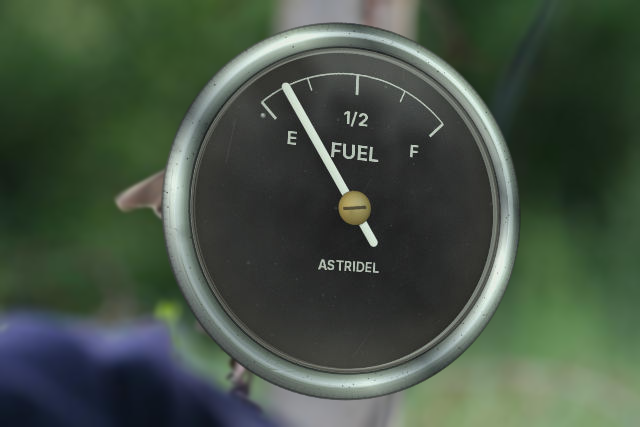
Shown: value=0.125
